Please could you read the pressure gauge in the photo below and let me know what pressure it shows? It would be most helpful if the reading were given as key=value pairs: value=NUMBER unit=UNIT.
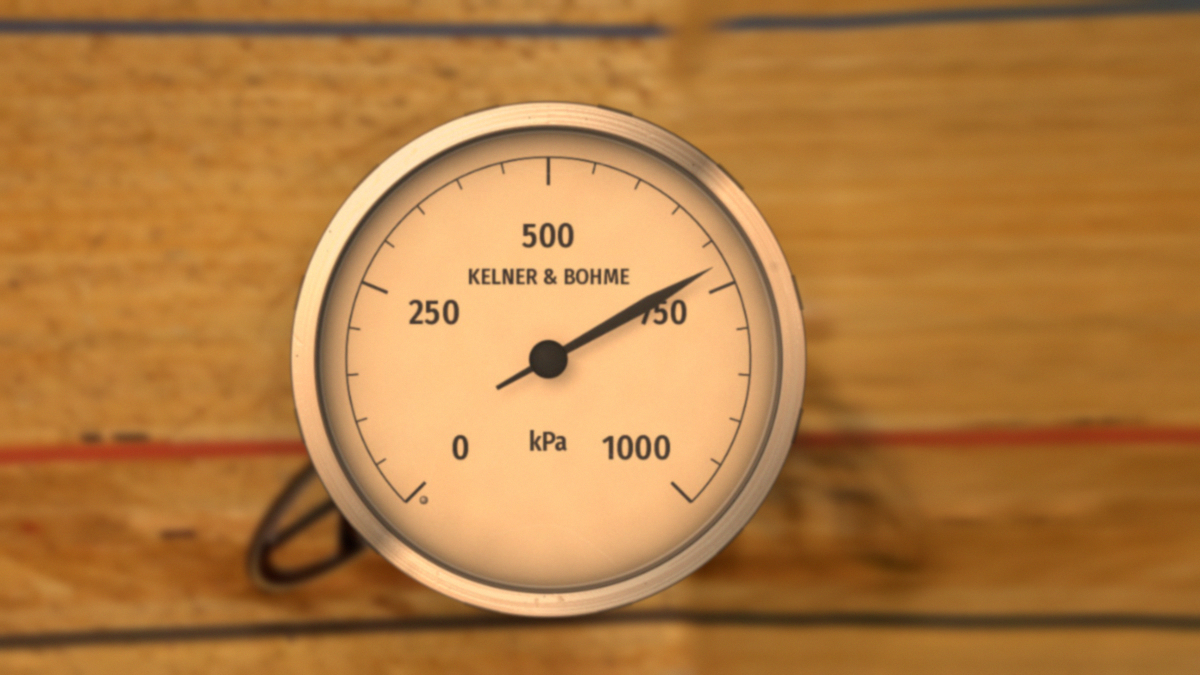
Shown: value=725 unit=kPa
